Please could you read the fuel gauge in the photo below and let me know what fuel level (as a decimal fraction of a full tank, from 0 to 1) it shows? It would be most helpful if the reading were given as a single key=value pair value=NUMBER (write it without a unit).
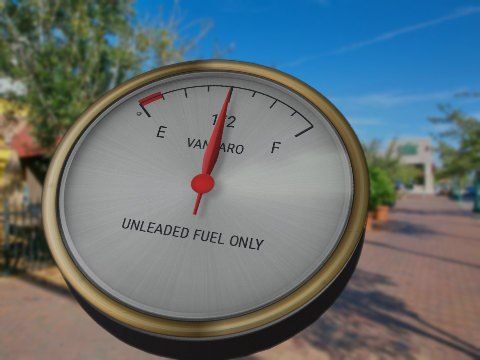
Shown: value=0.5
